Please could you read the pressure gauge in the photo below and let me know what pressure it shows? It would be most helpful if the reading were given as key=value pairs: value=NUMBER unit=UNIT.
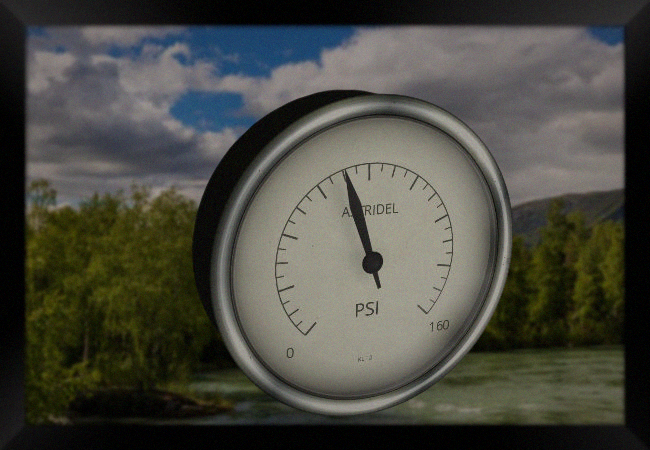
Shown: value=70 unit=psi
